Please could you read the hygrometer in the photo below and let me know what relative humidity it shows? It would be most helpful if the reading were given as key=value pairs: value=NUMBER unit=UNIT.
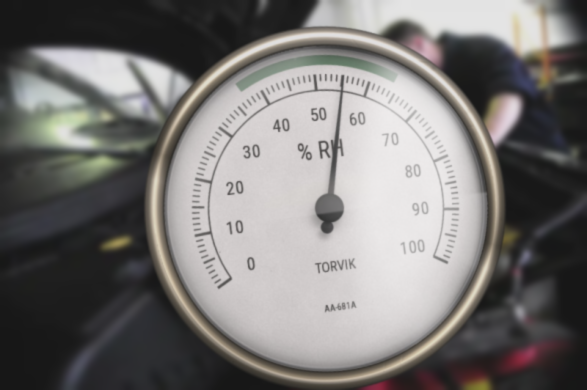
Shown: value=55 unit=%
